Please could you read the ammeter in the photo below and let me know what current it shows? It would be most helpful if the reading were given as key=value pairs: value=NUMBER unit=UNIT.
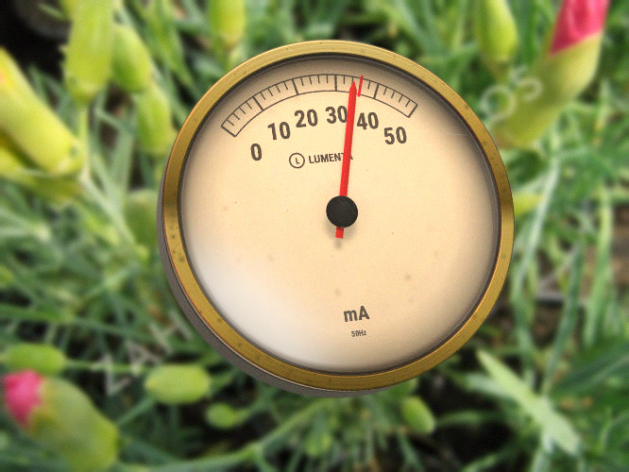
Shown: value=34 unit=mA
